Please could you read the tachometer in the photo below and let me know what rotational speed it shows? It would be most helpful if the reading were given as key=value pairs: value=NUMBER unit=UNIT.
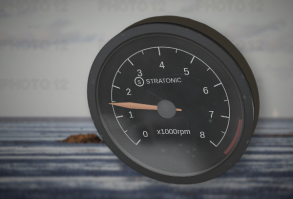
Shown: value=1500 unit=rpm
